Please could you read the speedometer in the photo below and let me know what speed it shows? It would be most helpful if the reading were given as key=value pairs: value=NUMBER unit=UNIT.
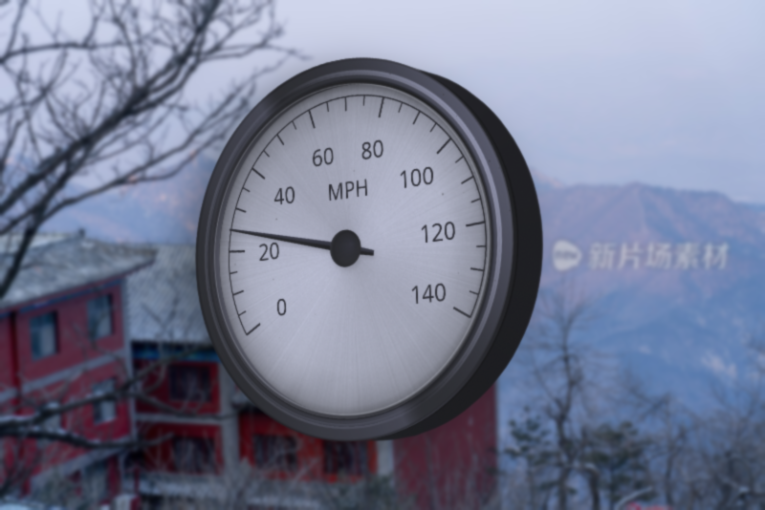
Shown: value=25 unit=mph
